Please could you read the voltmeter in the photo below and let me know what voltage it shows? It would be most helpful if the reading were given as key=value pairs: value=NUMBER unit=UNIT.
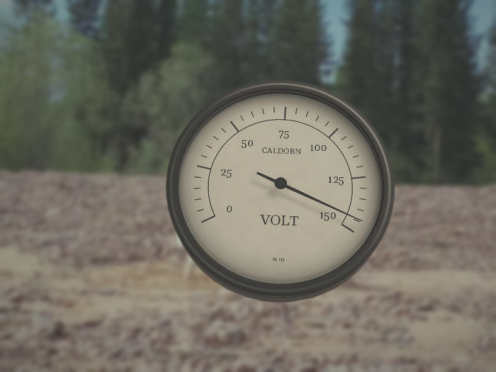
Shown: value=145 unit=V
